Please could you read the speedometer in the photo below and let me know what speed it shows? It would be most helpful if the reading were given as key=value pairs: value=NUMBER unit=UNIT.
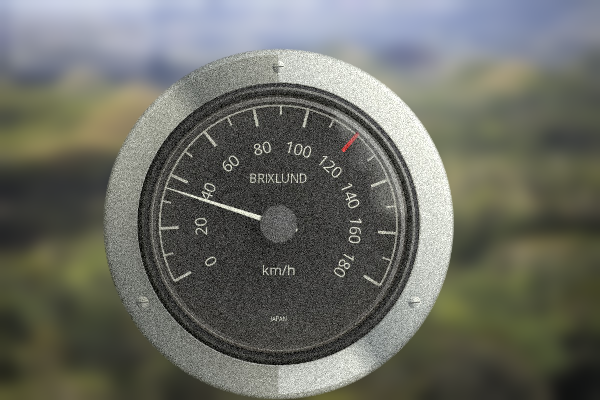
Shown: value=35 unit=km/h
